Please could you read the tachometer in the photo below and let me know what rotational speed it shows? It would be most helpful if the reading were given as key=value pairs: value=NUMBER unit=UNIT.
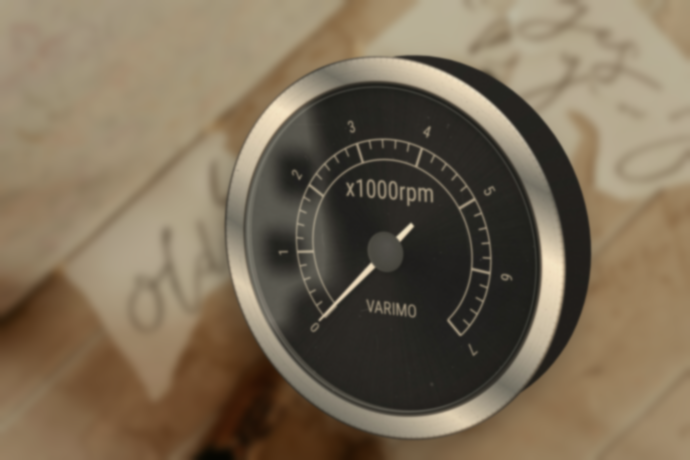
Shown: value=0 unit=rpm
